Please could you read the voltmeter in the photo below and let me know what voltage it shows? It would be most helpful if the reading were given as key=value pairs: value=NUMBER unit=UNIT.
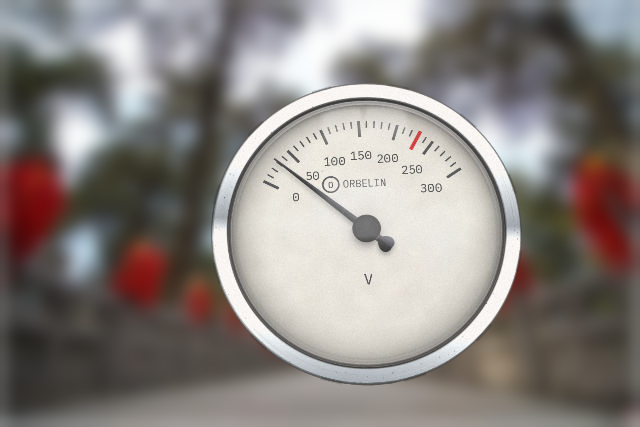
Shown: value=30 unit=V
